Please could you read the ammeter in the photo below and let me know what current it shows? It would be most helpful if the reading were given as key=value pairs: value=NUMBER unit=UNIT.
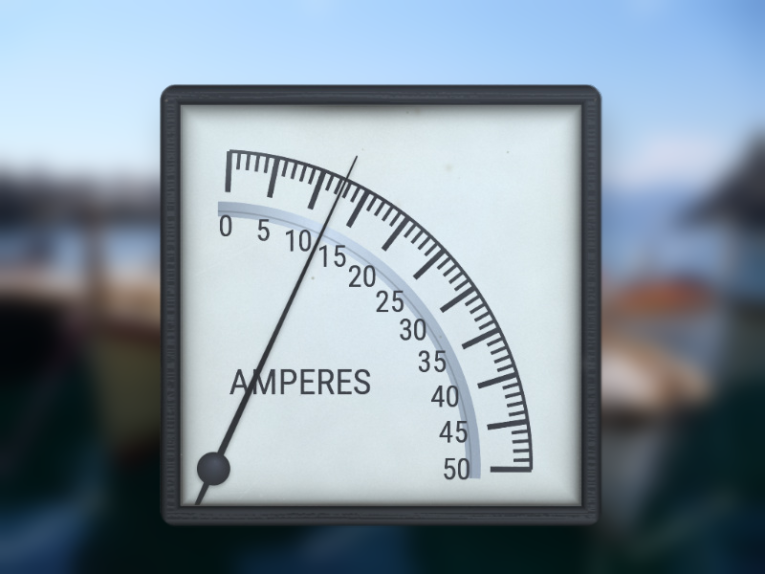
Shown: value=12.5 unit=A
